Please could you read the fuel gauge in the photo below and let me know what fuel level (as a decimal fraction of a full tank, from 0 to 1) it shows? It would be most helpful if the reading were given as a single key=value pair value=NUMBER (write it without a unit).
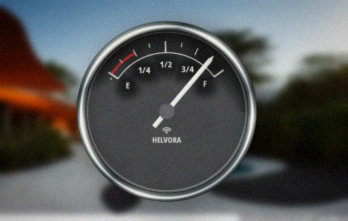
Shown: value=0.875
